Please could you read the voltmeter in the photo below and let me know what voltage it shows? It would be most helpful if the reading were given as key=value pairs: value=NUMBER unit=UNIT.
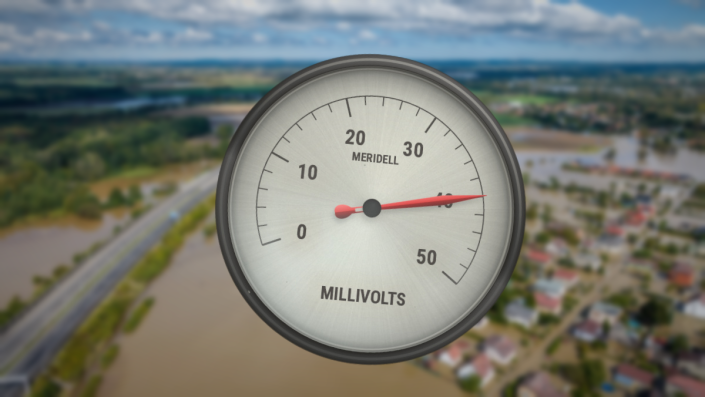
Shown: value=40 unit=mV
